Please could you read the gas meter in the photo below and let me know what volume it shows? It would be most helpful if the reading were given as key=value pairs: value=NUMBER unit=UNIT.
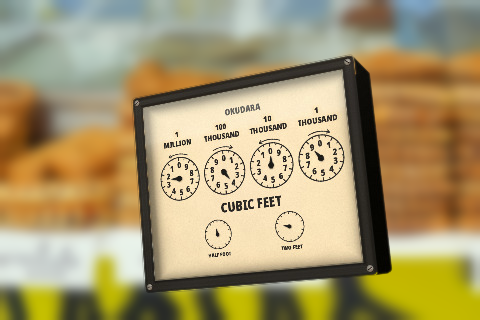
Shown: value=239900 unit=ft³
